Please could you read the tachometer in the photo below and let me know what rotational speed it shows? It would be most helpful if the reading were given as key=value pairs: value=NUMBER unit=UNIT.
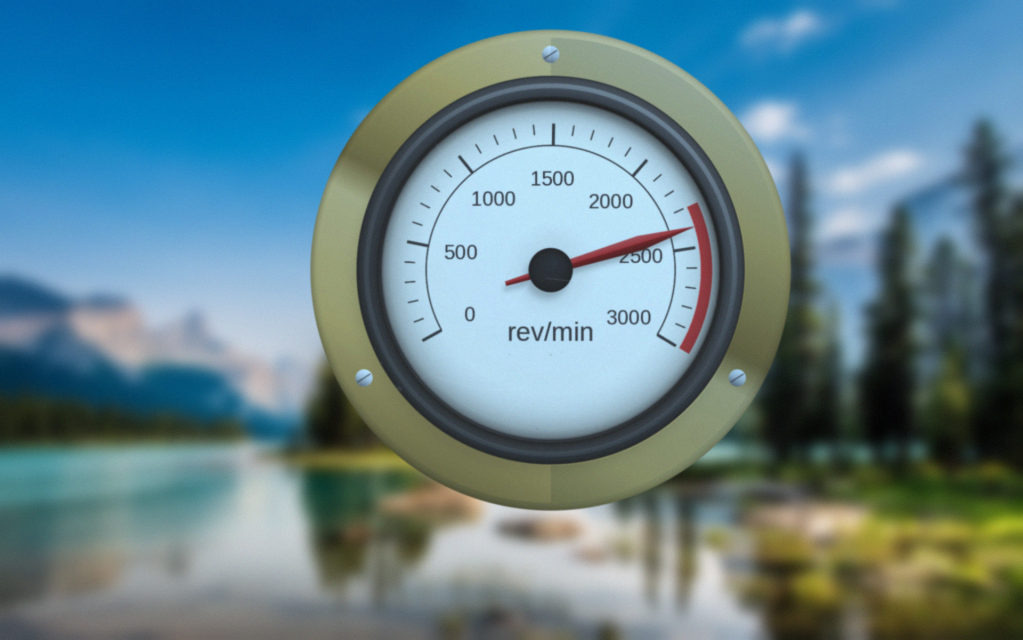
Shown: value=2400 unit=rpm
